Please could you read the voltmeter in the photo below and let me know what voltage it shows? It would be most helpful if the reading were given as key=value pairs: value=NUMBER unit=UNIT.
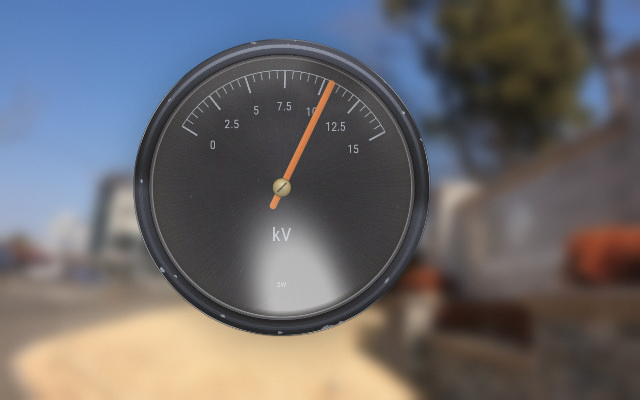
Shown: value=10.5 unit=kV
